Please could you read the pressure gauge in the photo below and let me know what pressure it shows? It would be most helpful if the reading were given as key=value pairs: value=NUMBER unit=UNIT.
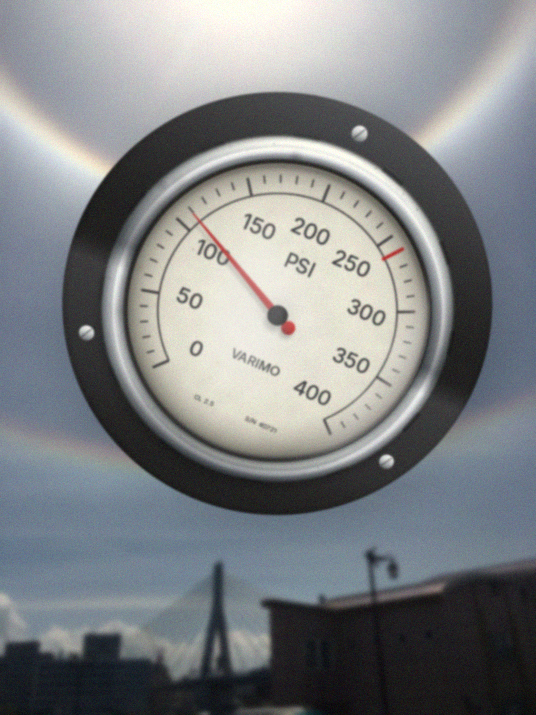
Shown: value=110 unit=psi
